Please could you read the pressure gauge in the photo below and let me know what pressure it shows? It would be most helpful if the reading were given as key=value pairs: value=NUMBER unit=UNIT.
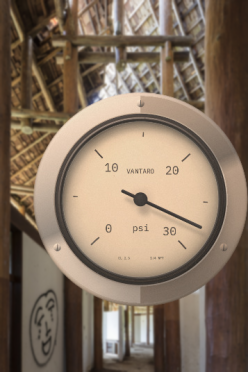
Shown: value=27.5 unit=psi
